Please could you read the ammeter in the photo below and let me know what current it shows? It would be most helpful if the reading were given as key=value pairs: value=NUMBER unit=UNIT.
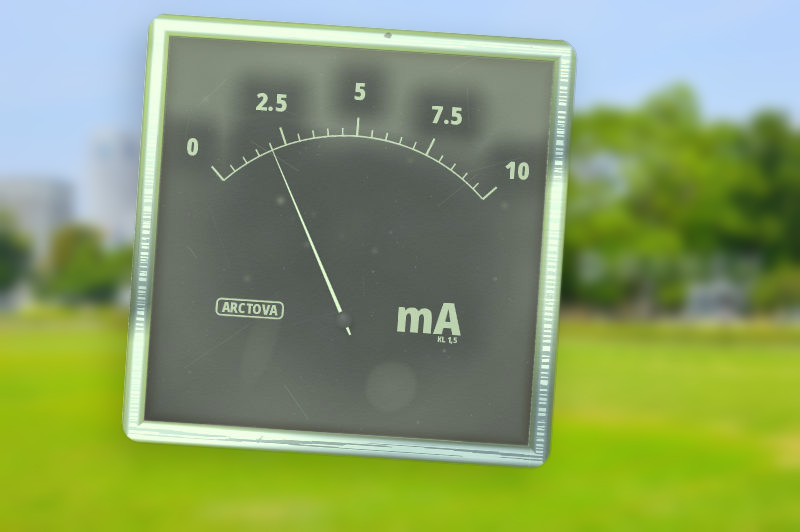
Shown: value=2 unit=mA
